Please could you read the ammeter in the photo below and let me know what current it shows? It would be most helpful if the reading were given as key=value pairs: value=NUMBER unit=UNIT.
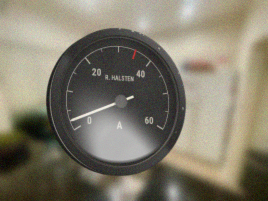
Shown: value=2.5 unit=A
